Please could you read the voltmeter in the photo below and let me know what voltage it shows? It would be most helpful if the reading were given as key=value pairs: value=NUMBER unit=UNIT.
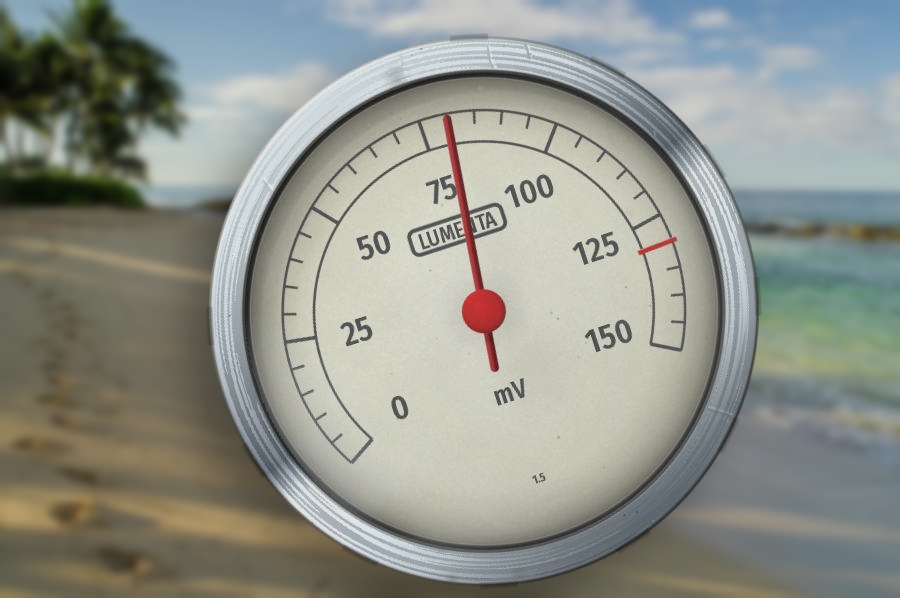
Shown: value=80 unit=mV
